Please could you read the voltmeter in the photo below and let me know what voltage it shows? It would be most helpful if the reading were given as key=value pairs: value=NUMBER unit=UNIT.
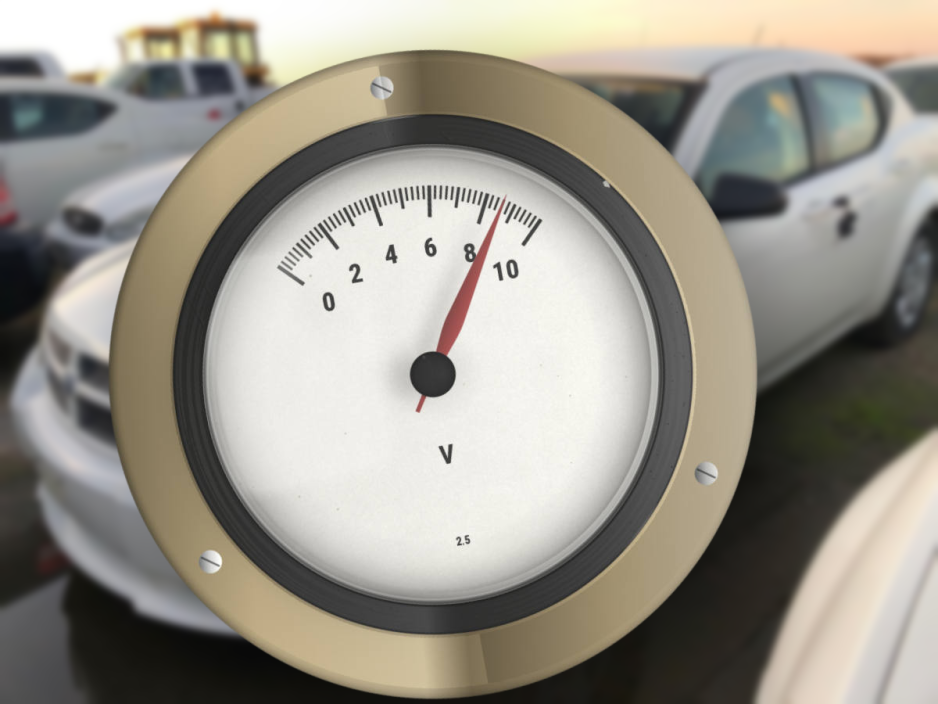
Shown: value=8.6 unit=V
